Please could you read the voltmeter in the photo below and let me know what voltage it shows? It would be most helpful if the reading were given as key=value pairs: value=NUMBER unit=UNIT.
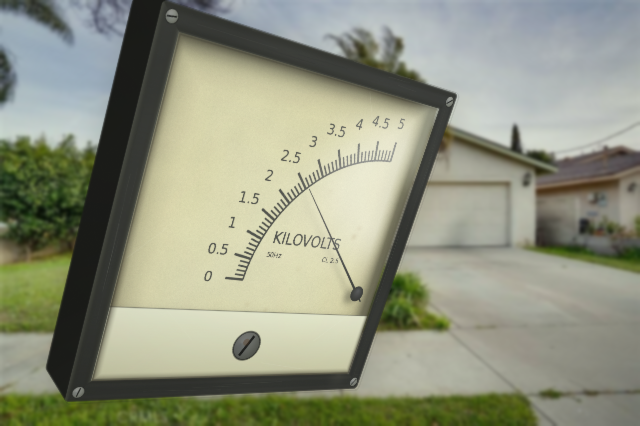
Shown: value=2.5 unit=kV
